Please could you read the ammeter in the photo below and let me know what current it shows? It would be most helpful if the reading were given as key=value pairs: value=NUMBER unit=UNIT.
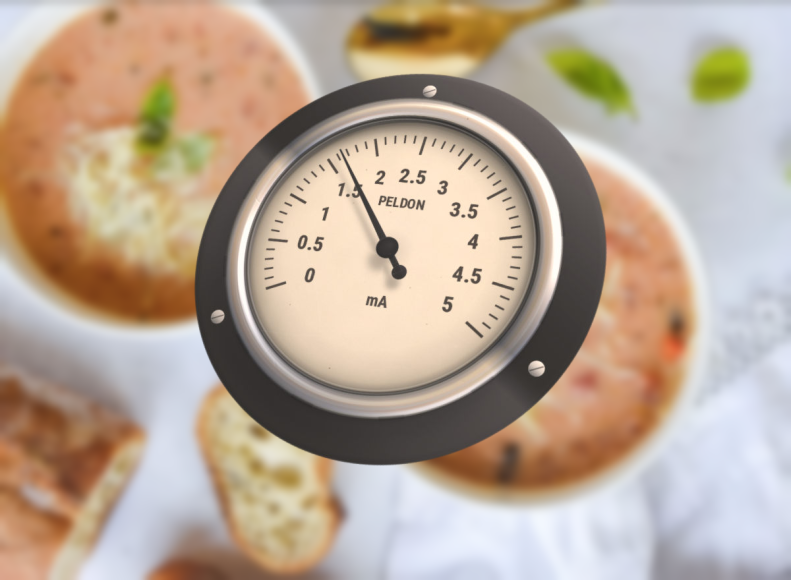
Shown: value=1.65 unit=mA
